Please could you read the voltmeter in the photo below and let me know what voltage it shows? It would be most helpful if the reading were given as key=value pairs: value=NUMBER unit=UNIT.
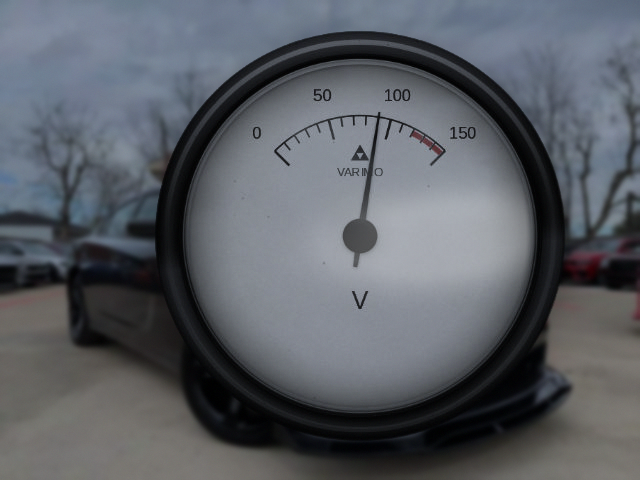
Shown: value=90 unit=V
